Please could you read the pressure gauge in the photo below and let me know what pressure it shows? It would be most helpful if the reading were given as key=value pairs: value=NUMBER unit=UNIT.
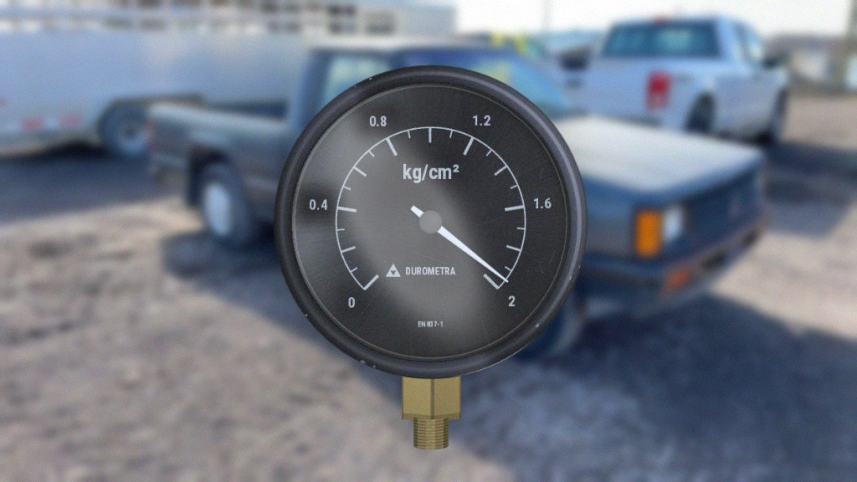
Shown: value=1.95 unit=kg/cm²
